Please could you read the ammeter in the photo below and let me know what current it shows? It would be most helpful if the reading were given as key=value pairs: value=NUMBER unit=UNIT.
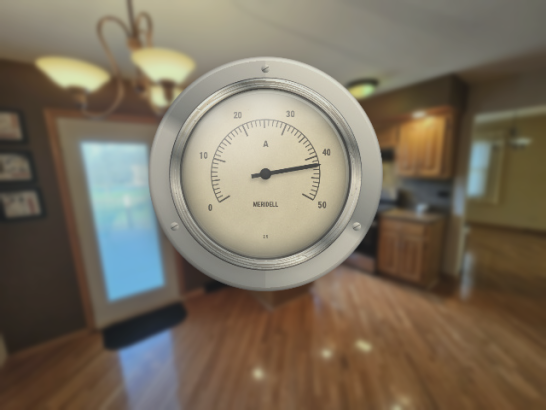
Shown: value=42 unit=A
